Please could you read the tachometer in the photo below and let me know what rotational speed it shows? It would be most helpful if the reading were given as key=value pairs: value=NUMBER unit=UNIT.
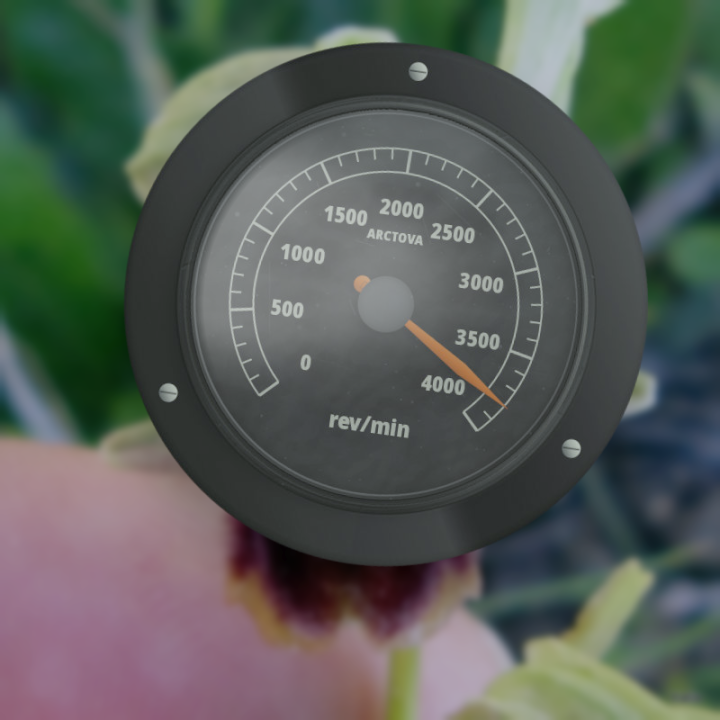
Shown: value=3800 unit=rpm
